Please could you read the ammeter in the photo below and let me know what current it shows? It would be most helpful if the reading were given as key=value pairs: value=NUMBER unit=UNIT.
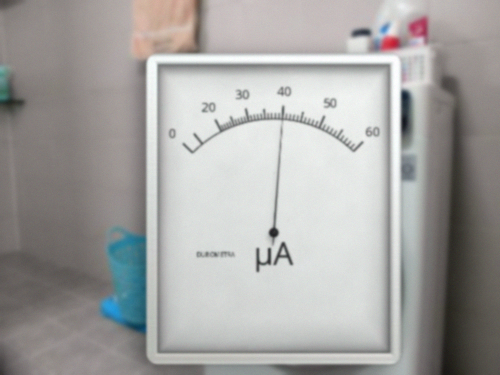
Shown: value=40 unit=µA
